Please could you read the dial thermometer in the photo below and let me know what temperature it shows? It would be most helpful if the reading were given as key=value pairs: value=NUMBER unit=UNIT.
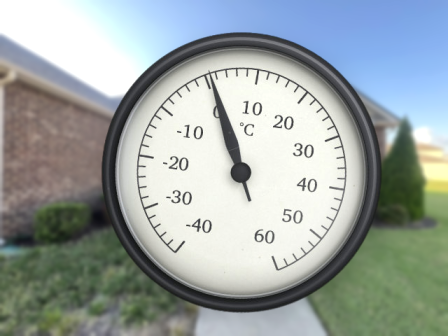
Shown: value=1 unit=°C
